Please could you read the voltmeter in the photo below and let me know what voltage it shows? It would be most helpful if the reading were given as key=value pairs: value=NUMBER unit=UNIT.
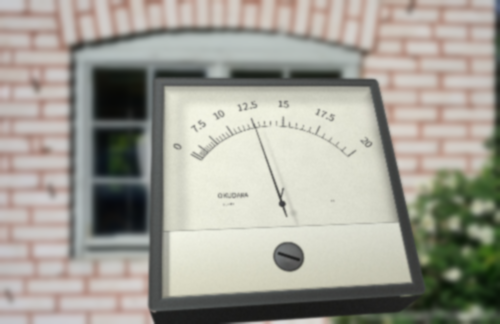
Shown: value=12.5 unit=V
